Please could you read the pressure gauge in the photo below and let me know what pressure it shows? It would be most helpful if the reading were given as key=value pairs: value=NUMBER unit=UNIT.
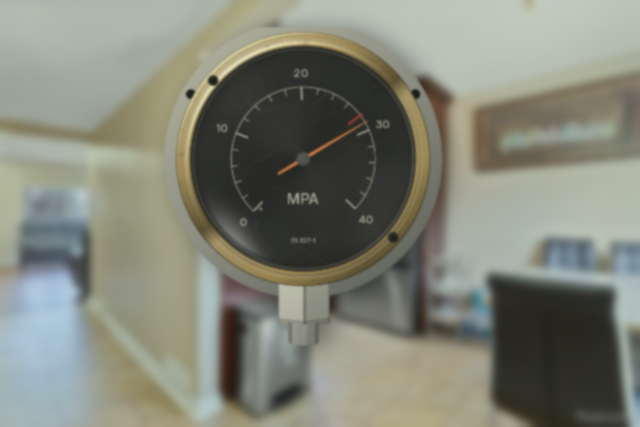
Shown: value=29 unit=MPa
